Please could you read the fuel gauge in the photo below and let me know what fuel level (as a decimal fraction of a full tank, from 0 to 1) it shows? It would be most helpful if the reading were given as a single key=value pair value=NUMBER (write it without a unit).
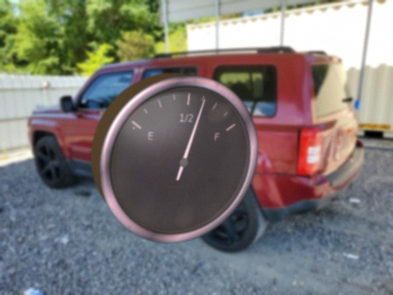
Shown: value=0.625
